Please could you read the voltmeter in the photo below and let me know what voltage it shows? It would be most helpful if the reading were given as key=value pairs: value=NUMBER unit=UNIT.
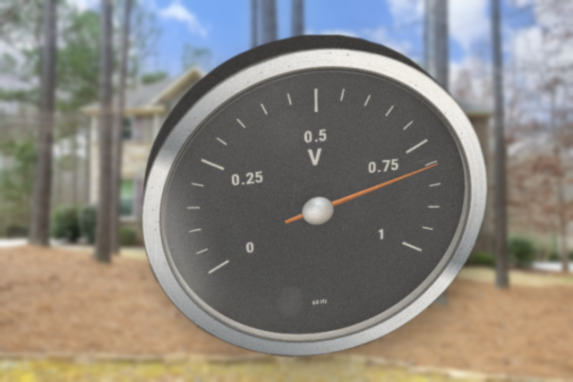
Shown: value=0.8 unit=V
